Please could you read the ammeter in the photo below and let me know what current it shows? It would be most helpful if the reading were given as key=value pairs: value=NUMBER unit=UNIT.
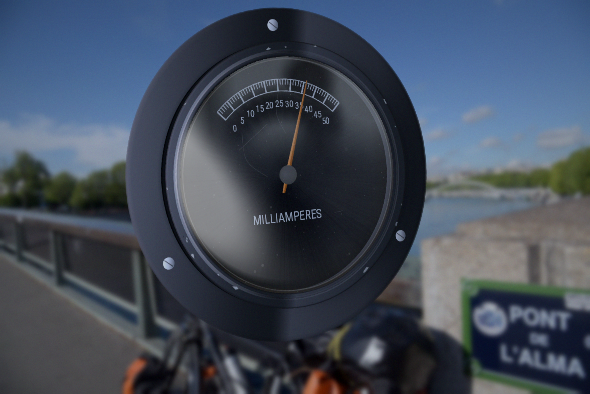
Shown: value=35 unit=mA
